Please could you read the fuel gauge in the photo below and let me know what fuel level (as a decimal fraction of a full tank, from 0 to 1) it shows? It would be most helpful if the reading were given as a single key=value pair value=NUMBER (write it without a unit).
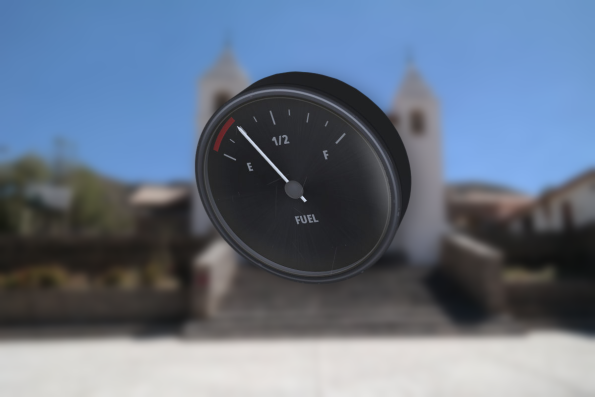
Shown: value=0.25
